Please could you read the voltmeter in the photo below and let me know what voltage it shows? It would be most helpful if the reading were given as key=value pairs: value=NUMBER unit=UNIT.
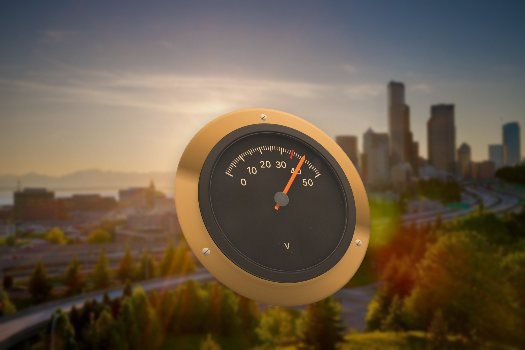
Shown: value=40 unit=V
